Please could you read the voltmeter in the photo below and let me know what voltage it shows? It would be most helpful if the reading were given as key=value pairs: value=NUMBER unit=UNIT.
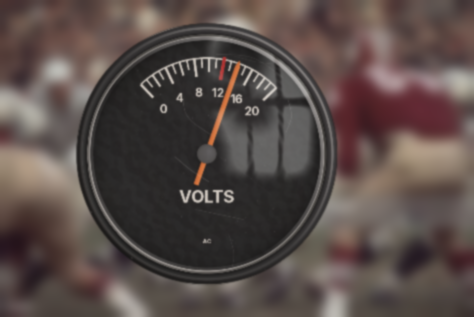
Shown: value=14 unit=V
